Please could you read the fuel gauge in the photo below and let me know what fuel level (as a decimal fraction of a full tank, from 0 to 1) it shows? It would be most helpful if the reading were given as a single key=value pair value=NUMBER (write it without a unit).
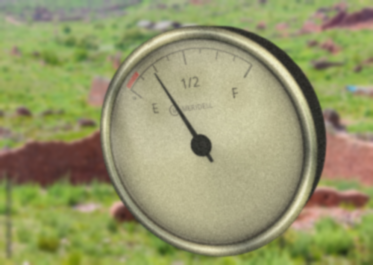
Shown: value=0.25
